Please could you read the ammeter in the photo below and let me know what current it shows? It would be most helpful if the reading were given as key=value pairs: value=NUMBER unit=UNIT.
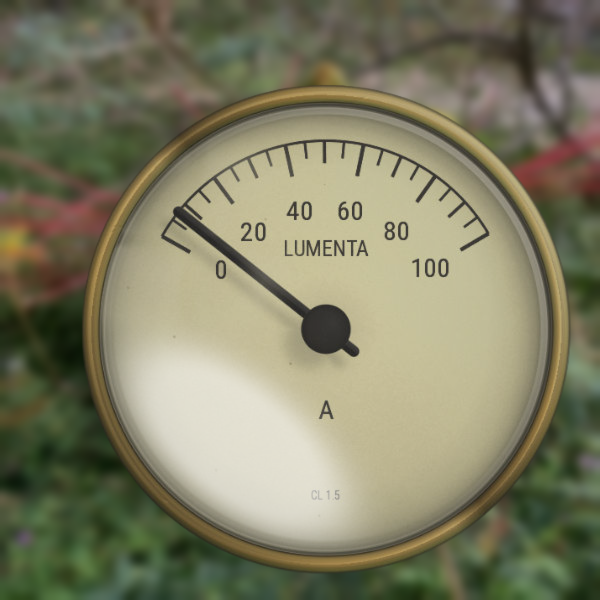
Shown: value=7.5 unit=A
